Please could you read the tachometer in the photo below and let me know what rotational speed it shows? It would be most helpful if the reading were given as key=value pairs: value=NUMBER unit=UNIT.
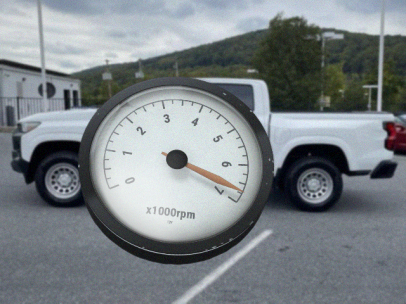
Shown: value=6750 unit=rpm
